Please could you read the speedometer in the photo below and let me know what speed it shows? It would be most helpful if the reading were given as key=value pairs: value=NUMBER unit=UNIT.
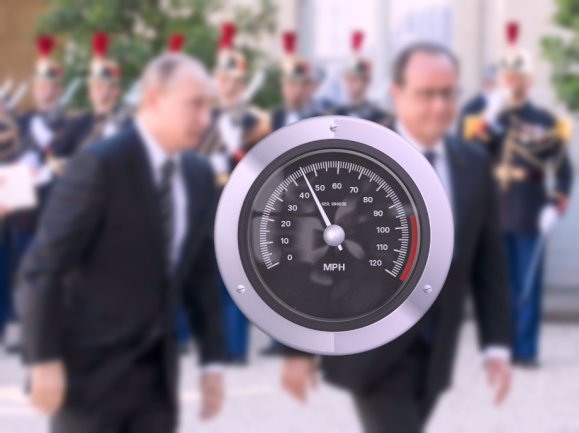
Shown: value=45 unit=mph
